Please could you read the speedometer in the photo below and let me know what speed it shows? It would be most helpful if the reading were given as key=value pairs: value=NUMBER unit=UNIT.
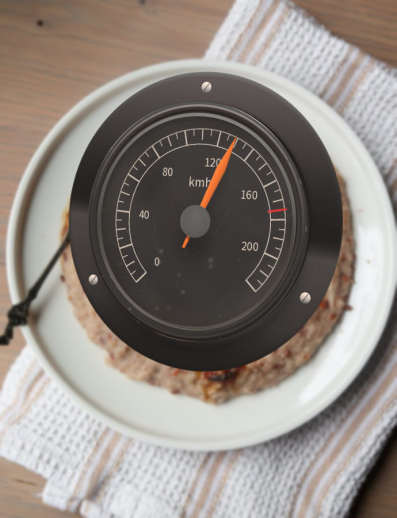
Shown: value=130 unit=km/h
